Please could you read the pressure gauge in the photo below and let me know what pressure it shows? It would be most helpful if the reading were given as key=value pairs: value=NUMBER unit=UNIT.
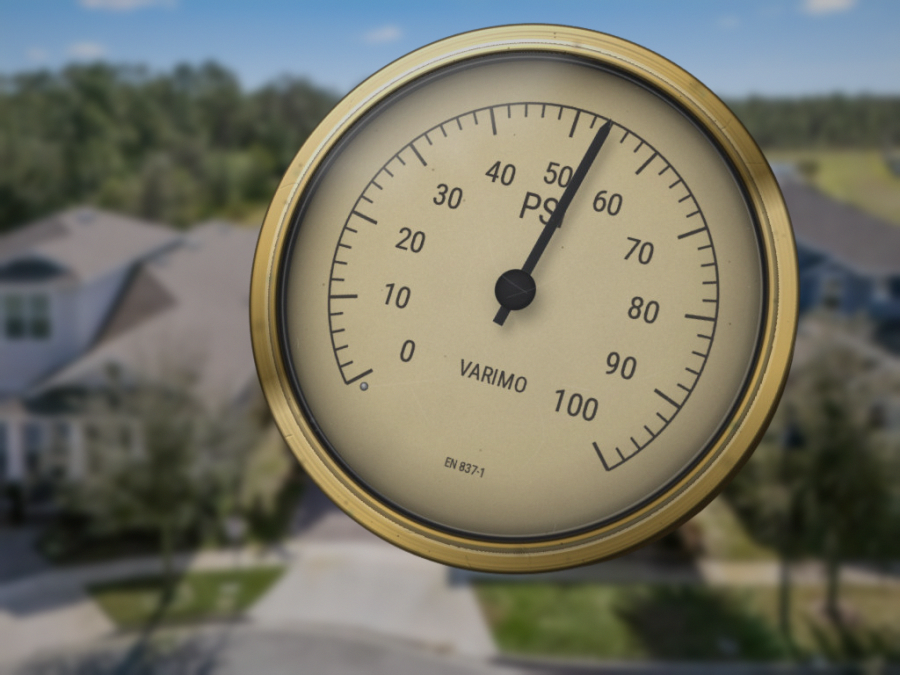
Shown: value=54 unit=psi
